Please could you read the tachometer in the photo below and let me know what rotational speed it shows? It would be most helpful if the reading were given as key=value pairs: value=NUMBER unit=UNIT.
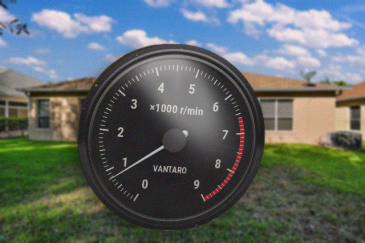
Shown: value=800 unit=rpm
